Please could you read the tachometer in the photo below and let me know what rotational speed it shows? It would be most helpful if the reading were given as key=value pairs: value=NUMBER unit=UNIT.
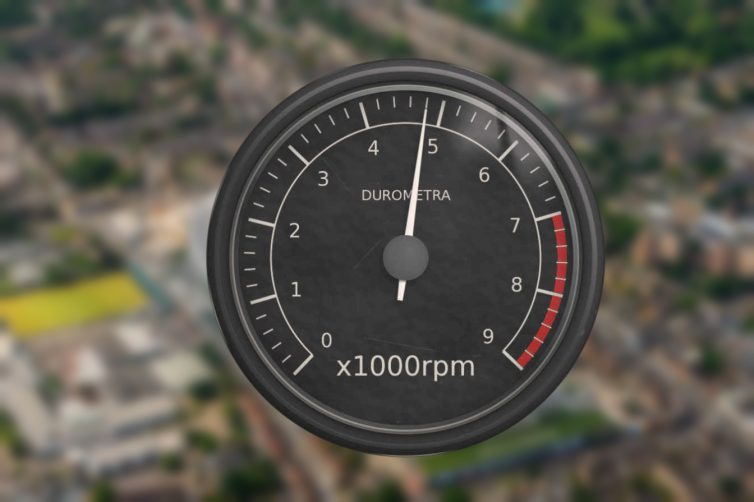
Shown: value=4800 unit=rpm
